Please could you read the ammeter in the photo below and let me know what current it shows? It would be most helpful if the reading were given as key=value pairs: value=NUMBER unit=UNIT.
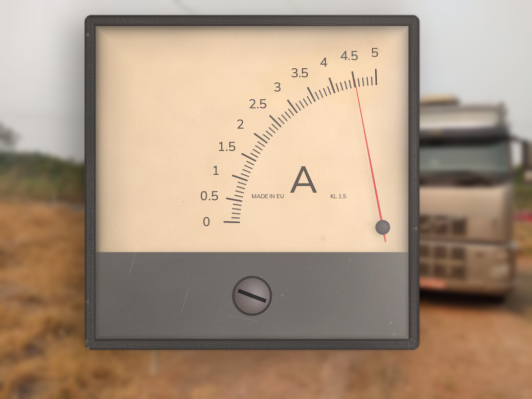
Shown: value=4.5 unit=A
